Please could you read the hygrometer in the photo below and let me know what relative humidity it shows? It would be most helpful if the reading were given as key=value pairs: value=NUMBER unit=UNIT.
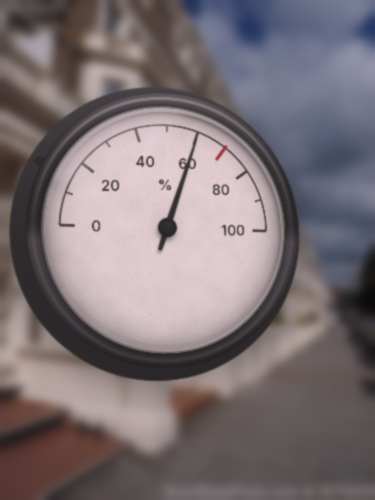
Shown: value=60 unit=%
